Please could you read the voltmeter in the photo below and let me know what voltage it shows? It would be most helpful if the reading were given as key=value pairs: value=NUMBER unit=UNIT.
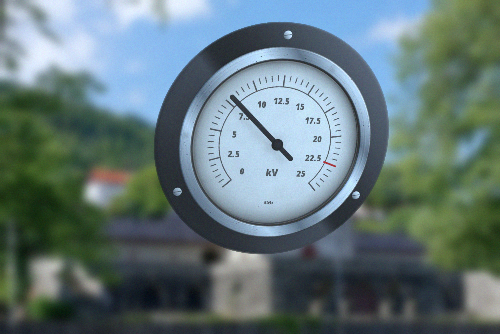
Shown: value=8 unit=kV
